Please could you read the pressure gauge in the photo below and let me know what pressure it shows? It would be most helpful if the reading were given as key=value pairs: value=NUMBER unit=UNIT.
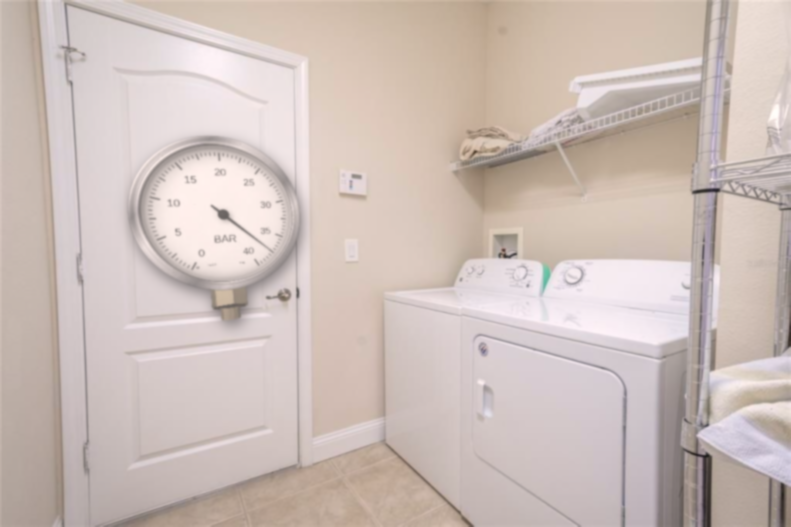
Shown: value=37.5 unit=bar
